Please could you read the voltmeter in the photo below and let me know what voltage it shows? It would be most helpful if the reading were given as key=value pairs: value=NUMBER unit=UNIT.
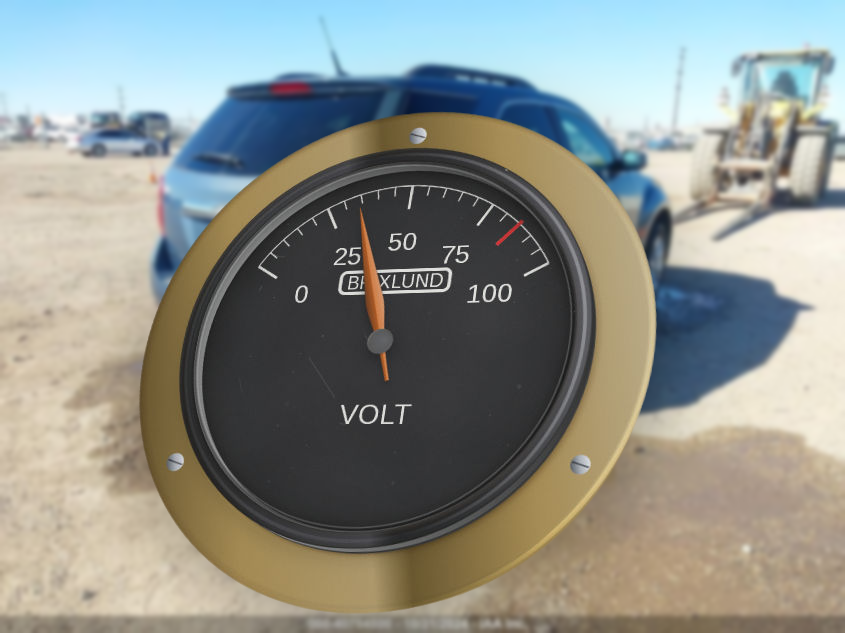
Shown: value=35 unit=V
